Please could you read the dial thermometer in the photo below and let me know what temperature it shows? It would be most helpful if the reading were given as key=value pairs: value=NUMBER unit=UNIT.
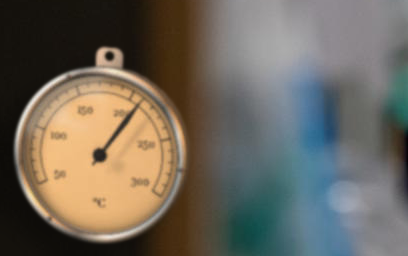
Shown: value=210 unit=°C
